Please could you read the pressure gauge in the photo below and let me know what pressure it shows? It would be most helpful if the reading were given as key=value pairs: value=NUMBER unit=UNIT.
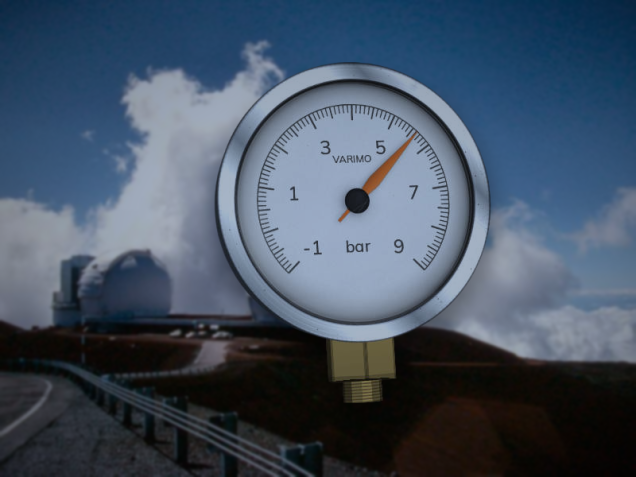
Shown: value=5.6 unit=bar
